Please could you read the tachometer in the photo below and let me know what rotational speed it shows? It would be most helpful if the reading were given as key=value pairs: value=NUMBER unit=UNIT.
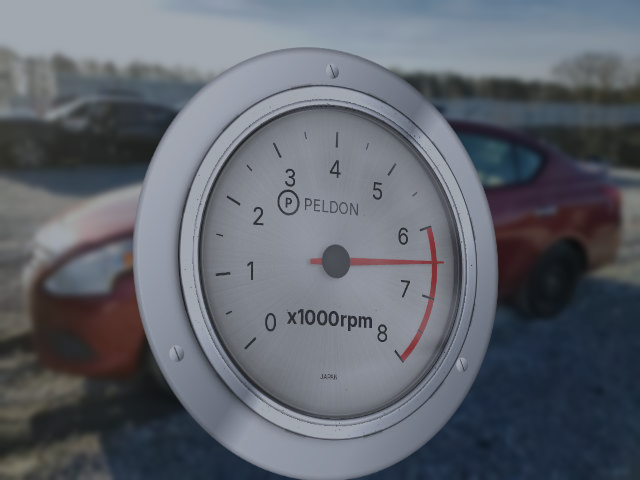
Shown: value=6500 unit=rpm
